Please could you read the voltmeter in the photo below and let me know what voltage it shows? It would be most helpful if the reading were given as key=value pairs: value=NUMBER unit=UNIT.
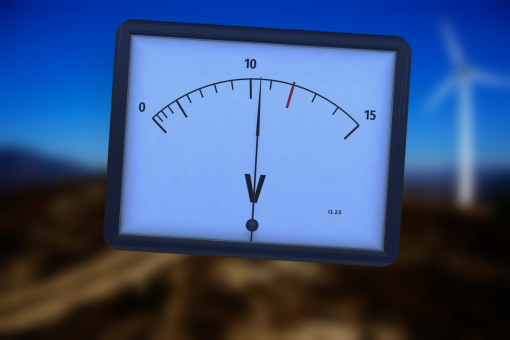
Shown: value=10.5 unit=V
